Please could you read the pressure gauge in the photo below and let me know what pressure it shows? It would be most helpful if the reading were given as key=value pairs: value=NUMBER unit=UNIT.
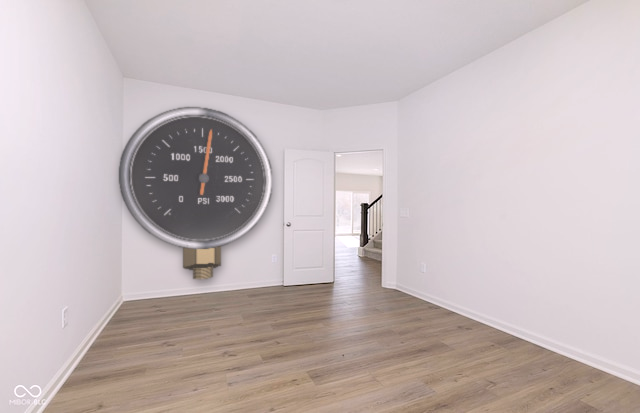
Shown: value=1600 unit=psi
